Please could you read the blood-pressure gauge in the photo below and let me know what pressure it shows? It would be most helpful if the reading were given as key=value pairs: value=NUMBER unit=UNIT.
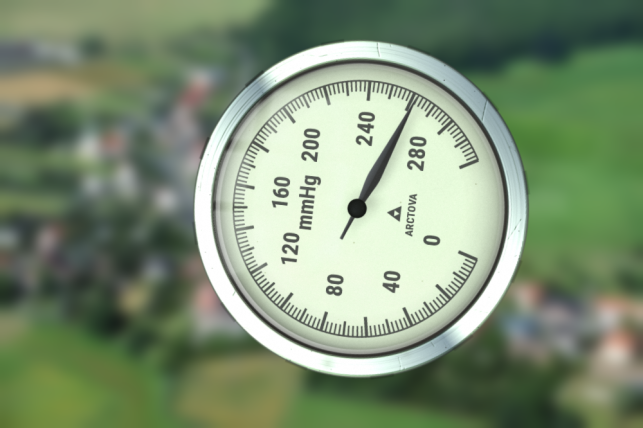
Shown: value=262 unit=mmHg
